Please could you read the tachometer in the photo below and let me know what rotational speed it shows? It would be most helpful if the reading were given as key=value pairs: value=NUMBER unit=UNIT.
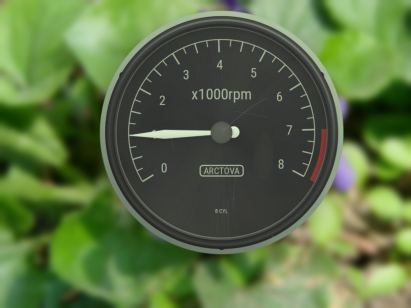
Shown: value=1000 unit=rpm
